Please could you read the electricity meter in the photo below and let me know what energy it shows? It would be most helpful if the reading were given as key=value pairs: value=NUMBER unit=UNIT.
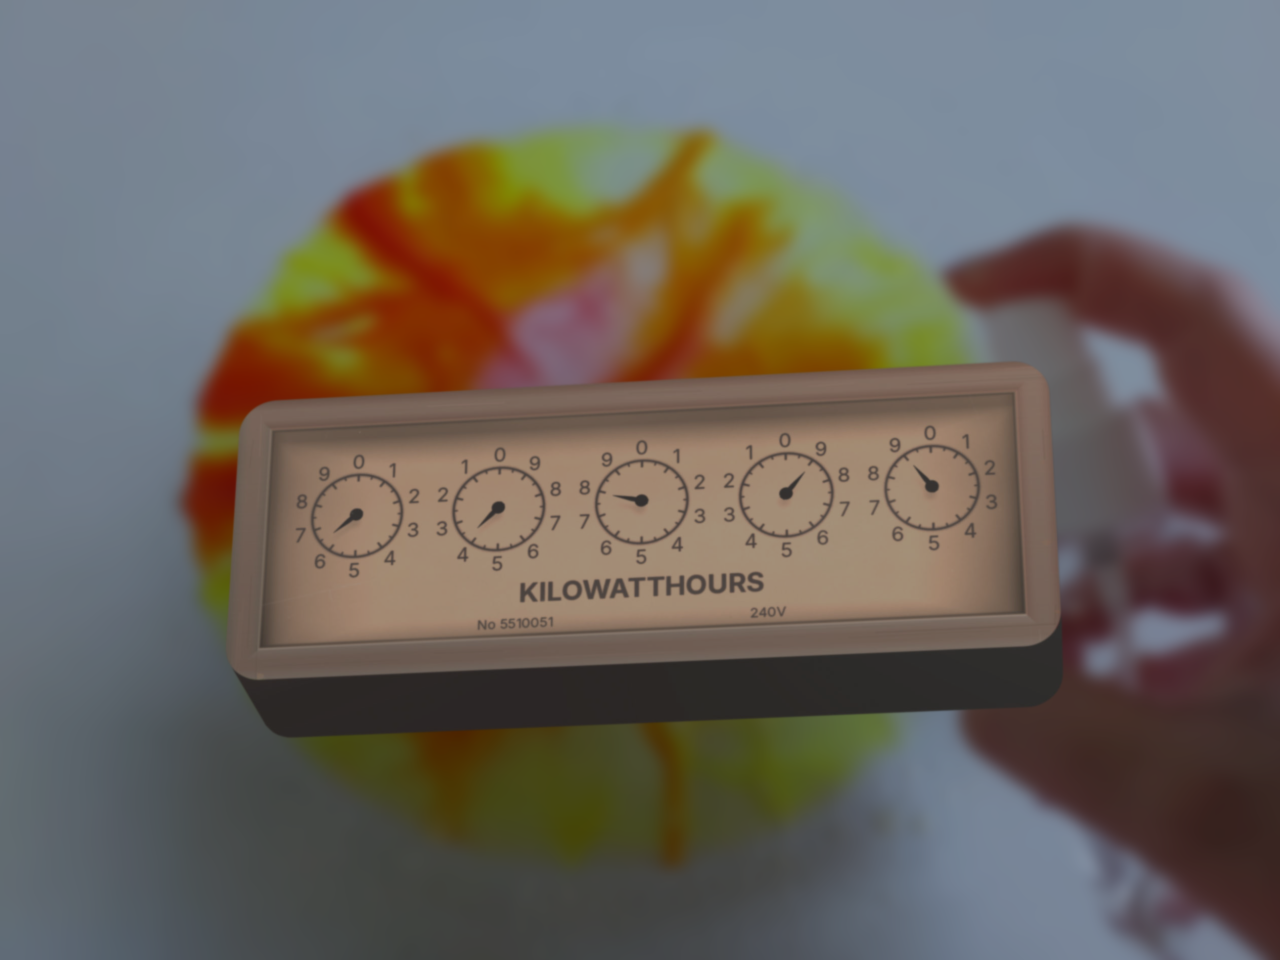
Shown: value=63789 unit=kWh
